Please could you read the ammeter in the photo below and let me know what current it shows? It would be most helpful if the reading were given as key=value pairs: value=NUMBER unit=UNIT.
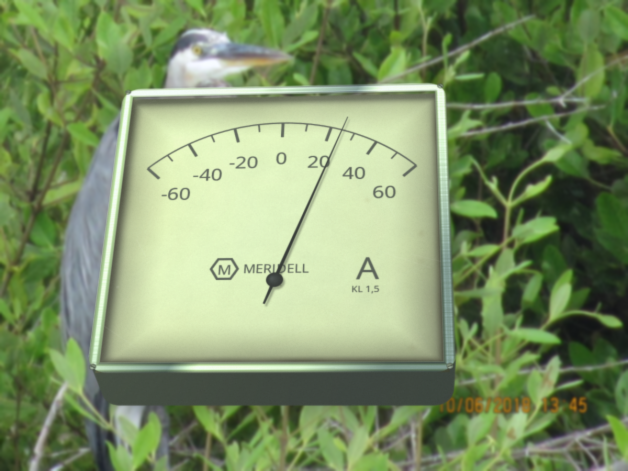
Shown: value=25 unit=A
